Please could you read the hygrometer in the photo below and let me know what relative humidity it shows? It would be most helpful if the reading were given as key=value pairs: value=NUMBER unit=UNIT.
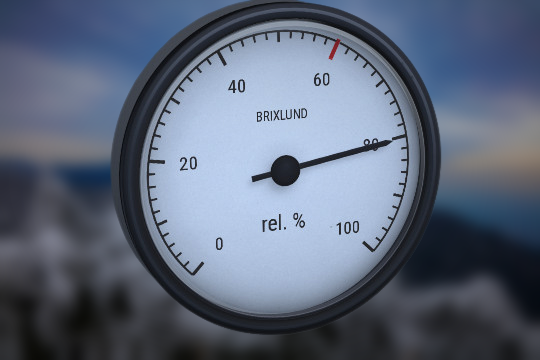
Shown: value=80 unit=%
